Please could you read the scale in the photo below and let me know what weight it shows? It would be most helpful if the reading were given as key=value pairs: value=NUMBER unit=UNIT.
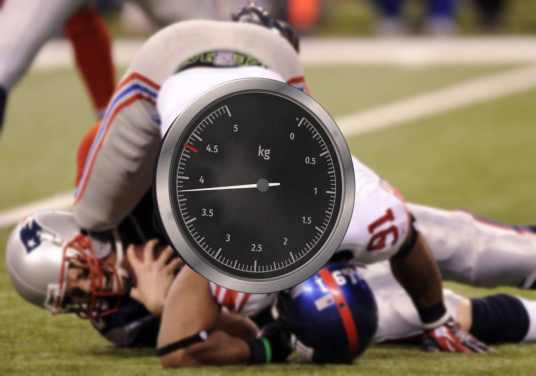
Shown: value=3.85 unit=kg
